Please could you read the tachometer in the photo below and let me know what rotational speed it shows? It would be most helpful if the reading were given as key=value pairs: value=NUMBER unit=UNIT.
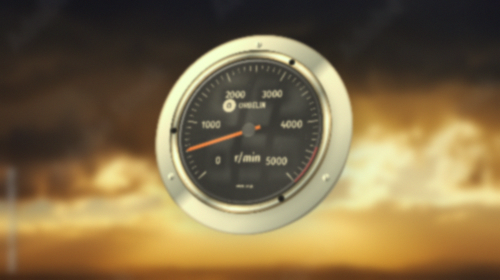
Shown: value=500 unit=rpm
